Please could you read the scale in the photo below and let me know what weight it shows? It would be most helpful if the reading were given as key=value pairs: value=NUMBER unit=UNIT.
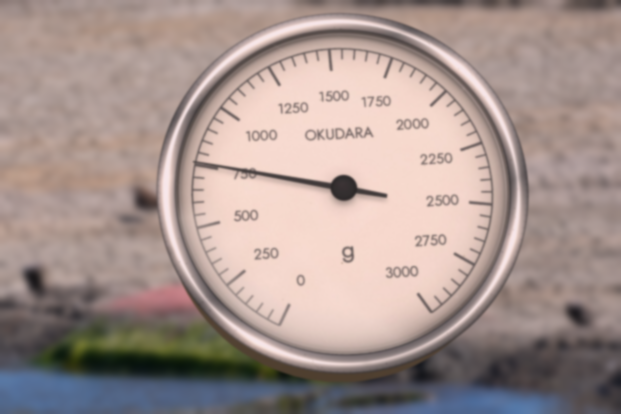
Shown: value=750 unit=g
